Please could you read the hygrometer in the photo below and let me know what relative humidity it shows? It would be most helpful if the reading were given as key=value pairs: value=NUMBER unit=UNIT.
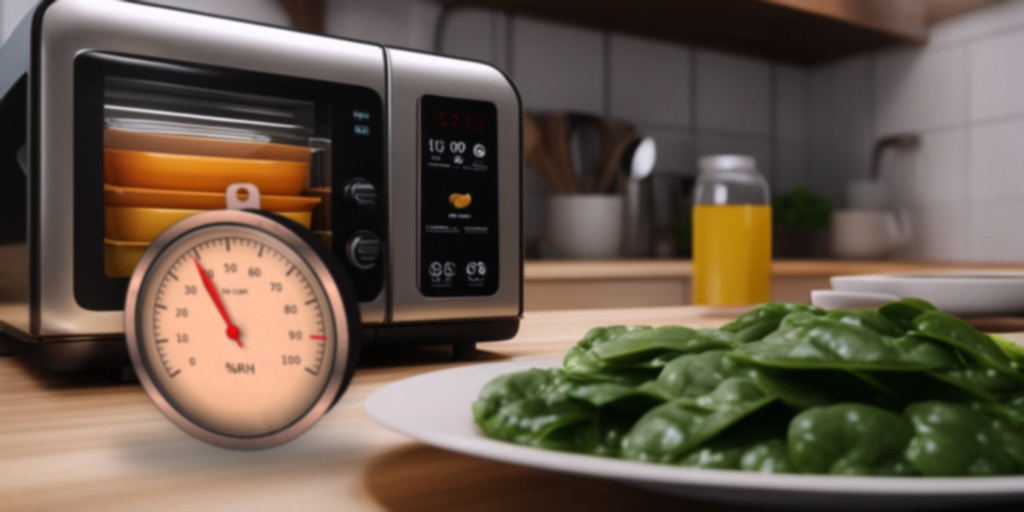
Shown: value=40 unit=%
